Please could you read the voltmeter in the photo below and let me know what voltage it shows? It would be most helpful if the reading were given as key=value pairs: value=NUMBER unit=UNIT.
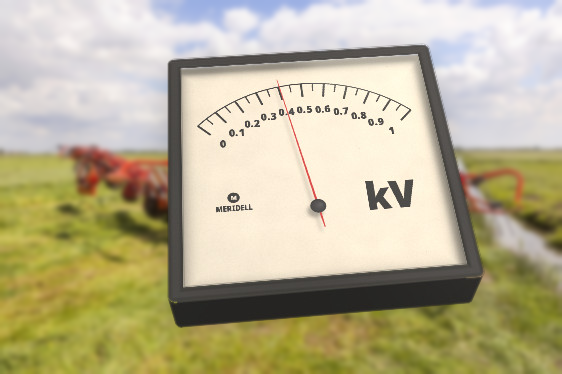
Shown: value=0.4 unit=kV
